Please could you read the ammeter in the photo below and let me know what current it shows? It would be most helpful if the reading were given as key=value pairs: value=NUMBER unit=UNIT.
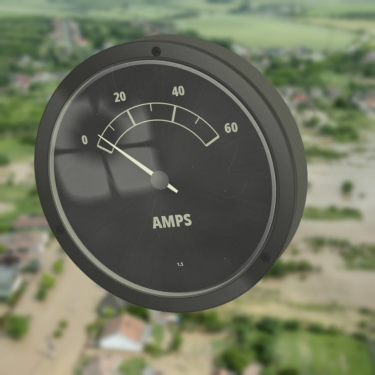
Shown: value=5 unit=A
